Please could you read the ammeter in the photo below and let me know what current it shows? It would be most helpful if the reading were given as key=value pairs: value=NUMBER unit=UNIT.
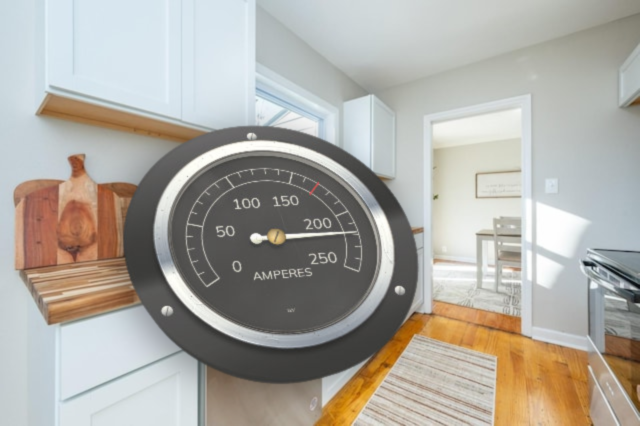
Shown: value=220 unit=A
